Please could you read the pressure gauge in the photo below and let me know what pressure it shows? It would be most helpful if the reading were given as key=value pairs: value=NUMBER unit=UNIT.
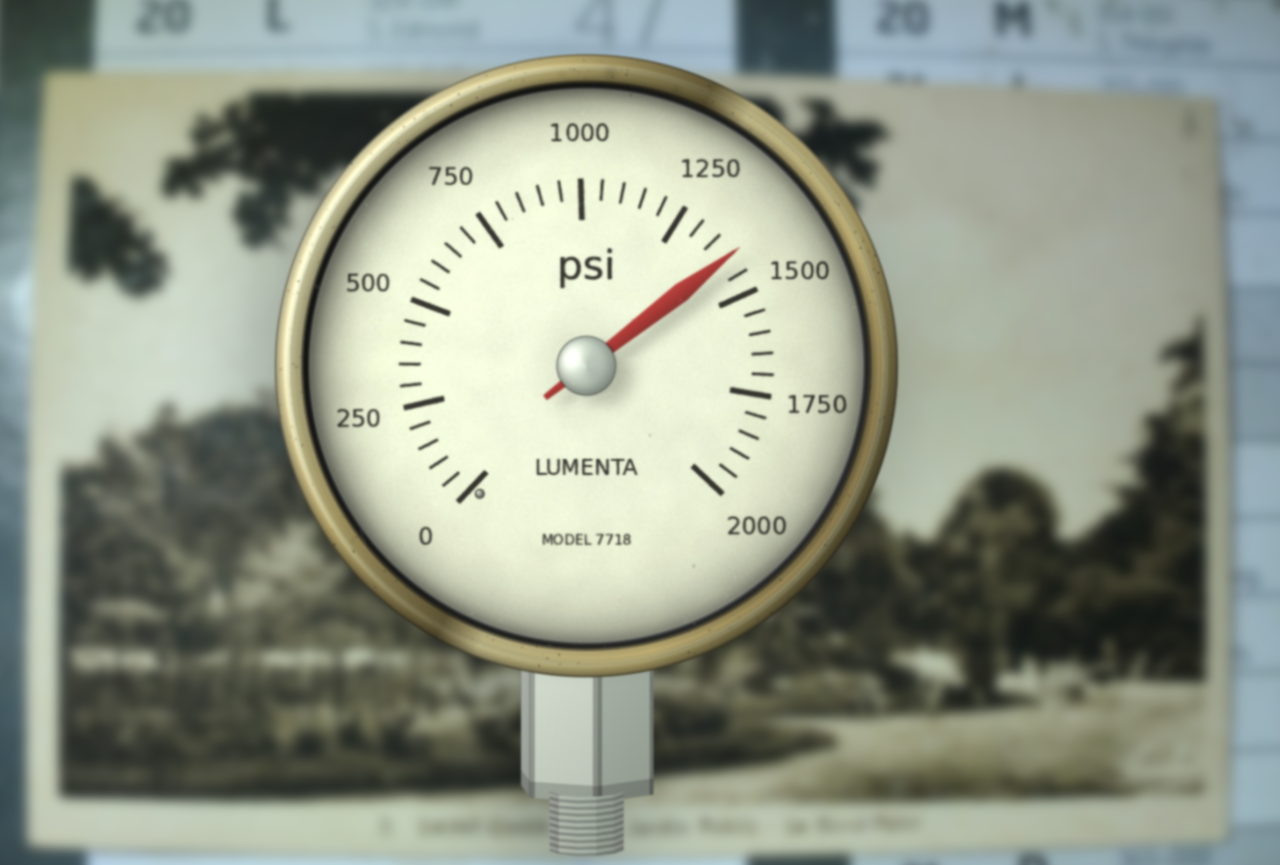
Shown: value=1400 unit=psi
